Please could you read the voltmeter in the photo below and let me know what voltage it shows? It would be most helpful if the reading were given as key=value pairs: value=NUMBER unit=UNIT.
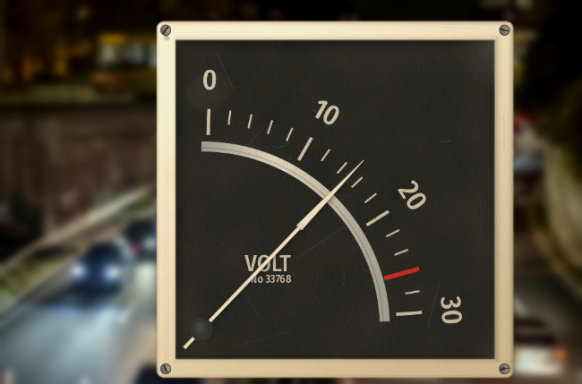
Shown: value=15 unit=V
